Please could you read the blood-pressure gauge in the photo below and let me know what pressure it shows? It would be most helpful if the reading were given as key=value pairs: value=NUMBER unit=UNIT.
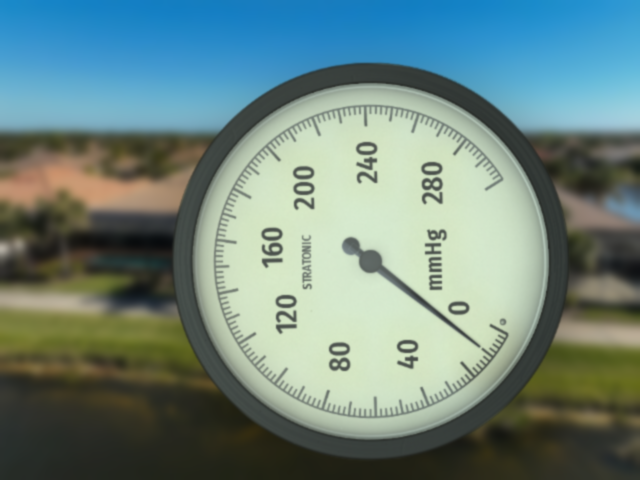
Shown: value=10 unit=mmHg
